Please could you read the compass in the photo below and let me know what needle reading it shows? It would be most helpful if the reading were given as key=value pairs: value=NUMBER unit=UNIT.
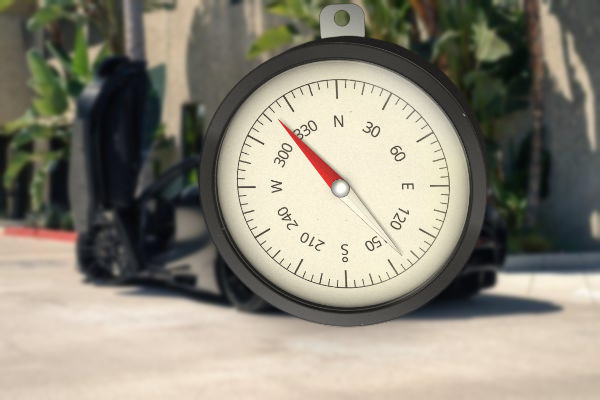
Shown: value=320 unit=°
